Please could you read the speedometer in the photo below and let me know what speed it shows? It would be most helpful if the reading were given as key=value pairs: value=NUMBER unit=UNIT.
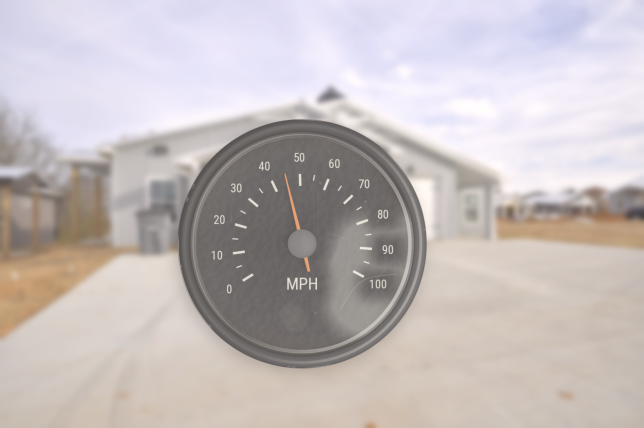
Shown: value=45 unit=mph
